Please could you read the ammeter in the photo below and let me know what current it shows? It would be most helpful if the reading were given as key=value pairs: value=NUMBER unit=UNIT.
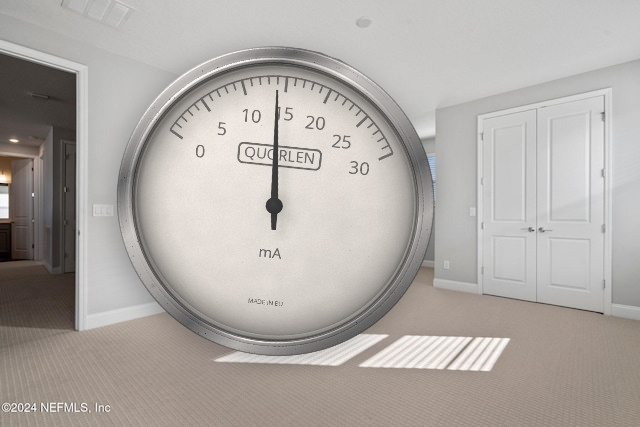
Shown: value=14 unit=mA
